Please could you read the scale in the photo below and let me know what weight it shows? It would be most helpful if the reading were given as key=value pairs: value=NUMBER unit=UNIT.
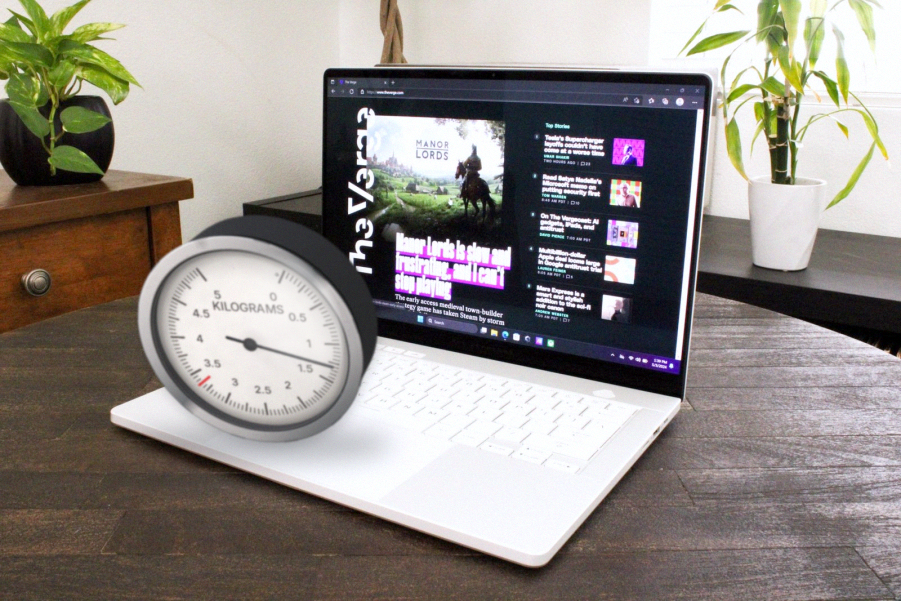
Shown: value=1.25 unit=kg
